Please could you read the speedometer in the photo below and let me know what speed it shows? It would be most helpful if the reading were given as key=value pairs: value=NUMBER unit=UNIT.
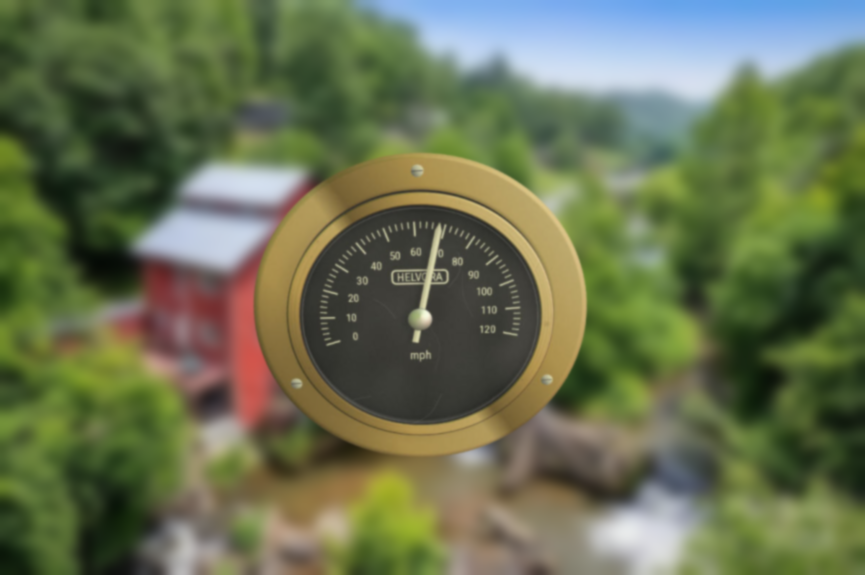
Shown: value=68 unit=mph
